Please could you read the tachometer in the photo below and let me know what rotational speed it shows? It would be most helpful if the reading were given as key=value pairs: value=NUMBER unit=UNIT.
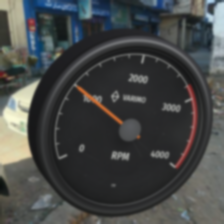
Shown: value=1000 unit=rpm
